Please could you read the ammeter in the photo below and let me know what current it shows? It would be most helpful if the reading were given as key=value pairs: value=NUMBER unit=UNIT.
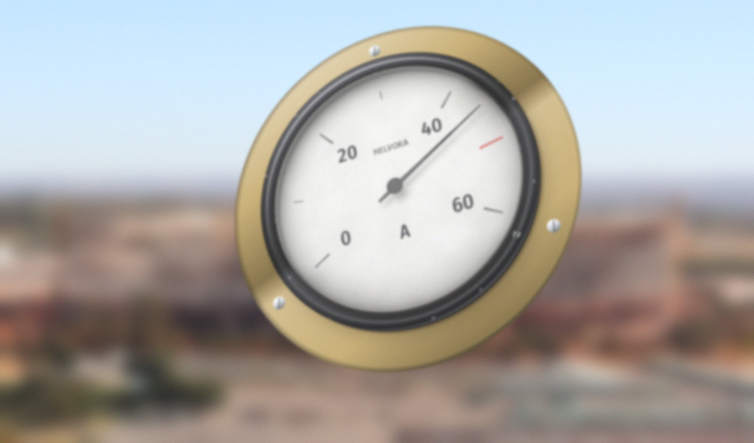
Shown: value=45 unit=A
